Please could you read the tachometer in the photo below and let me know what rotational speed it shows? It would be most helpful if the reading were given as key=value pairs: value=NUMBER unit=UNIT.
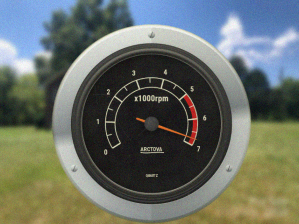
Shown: value=6750 unit=rpm
